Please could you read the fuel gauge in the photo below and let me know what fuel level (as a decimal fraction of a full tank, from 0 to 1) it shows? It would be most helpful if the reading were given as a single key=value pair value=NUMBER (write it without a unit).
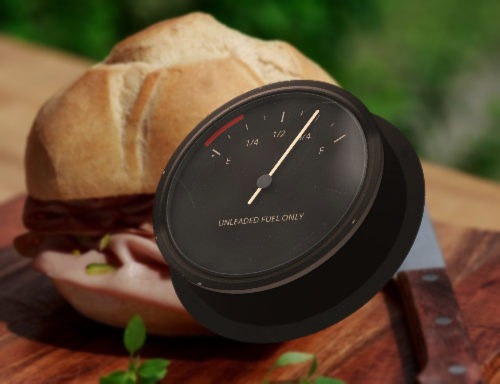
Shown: value=0.75
